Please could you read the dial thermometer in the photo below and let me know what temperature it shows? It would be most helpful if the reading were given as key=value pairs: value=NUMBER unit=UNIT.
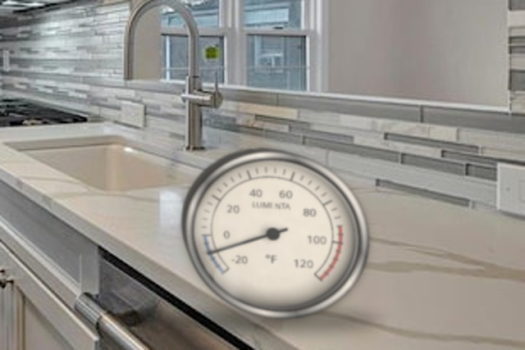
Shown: value=-8 unit=°F
